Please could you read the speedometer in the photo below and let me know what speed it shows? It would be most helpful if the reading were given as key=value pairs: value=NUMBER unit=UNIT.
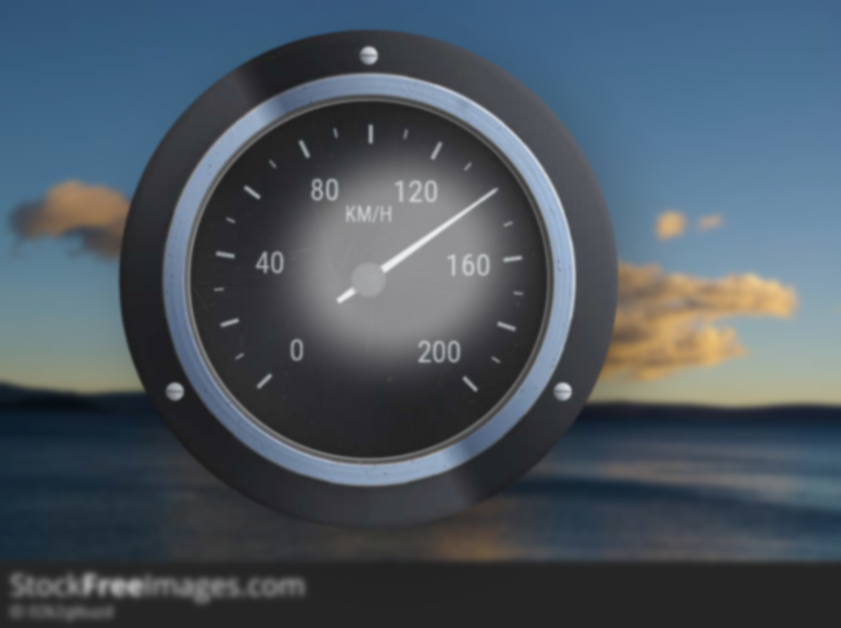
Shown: value=140 unit=km/h
